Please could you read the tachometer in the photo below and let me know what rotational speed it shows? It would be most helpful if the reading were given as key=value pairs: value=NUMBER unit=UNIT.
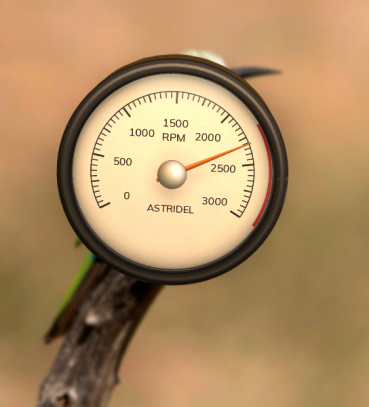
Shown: value=2300 unit=rpm
